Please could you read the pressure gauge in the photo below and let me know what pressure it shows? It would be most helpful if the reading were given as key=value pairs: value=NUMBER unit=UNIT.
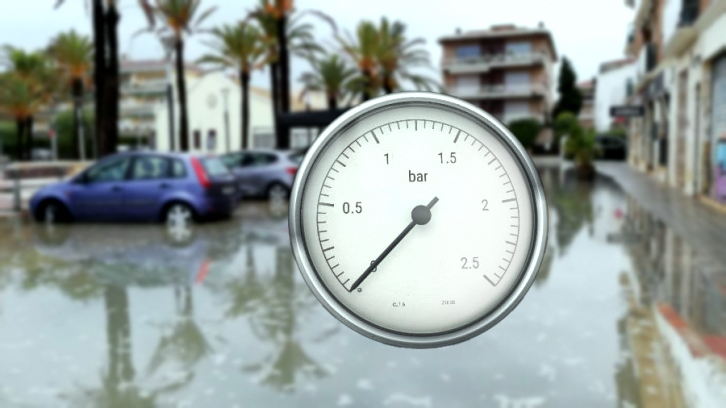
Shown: value=0 unit=bar
